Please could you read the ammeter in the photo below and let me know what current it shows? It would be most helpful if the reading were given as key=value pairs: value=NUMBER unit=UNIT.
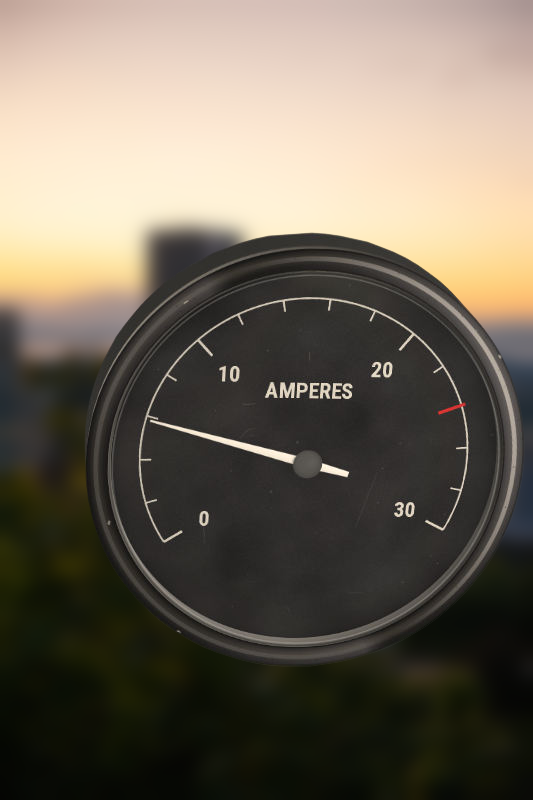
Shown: value=6 unit=A
